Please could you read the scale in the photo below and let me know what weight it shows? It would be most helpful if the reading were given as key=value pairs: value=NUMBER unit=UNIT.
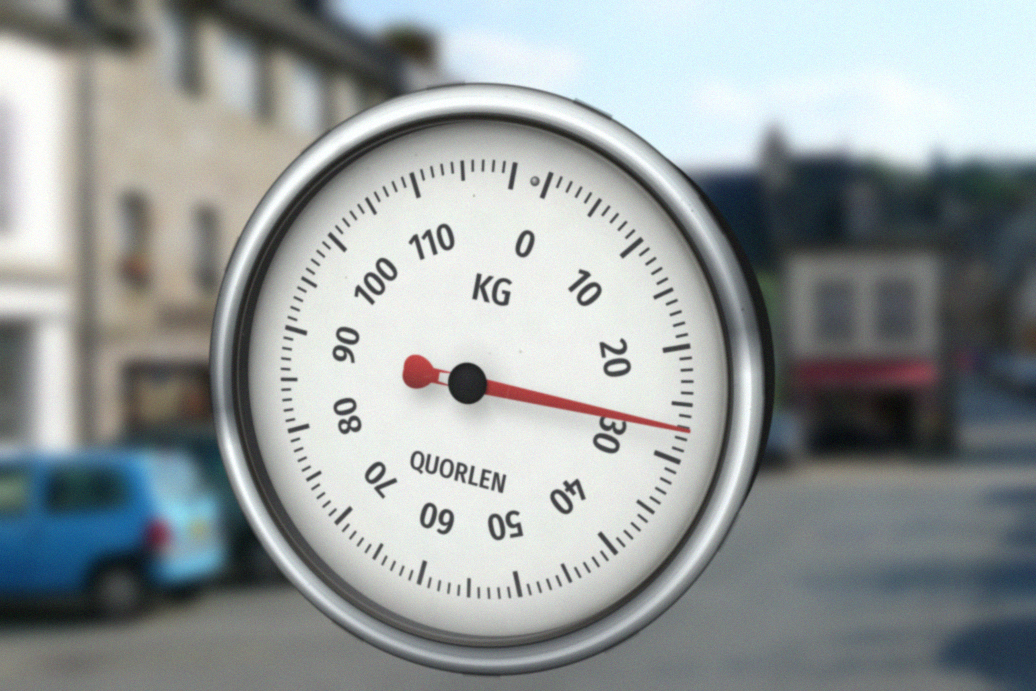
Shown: value=27 unit=kg
